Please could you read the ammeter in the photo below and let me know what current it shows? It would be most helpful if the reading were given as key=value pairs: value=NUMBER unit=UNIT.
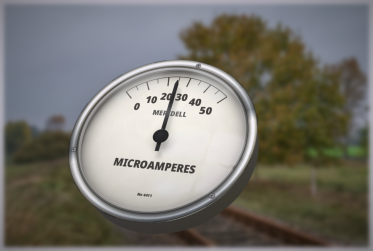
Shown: value=25 unit=µA
